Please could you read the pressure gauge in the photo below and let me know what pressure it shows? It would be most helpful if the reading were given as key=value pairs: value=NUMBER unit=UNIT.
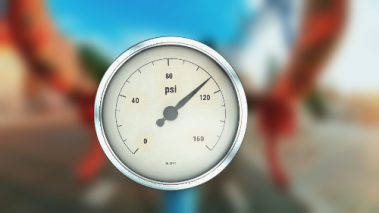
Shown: value=110 unit=psi
